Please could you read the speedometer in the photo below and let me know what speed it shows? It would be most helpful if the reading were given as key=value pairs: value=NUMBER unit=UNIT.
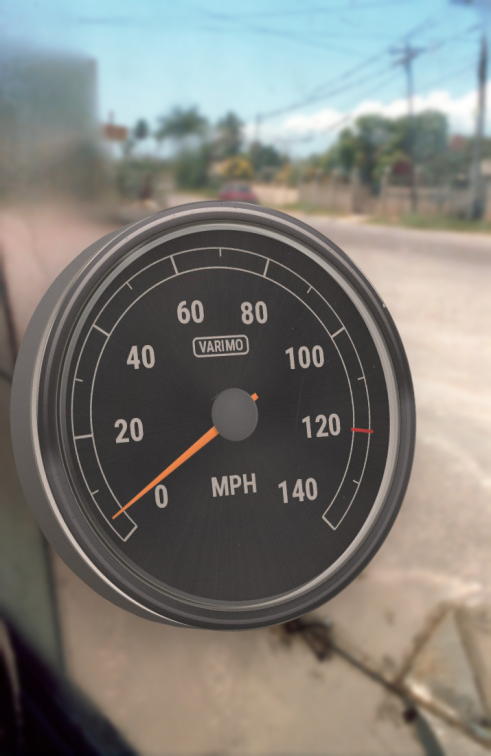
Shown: value=5 unit=mph
